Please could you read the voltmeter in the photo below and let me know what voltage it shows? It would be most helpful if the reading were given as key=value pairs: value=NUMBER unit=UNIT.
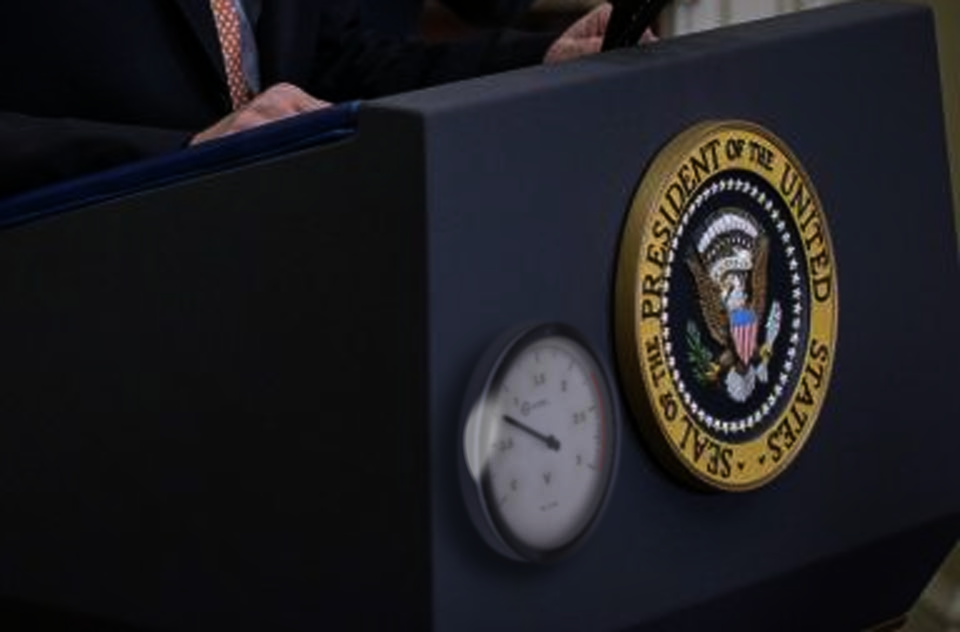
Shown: value=0.75 unit=V
